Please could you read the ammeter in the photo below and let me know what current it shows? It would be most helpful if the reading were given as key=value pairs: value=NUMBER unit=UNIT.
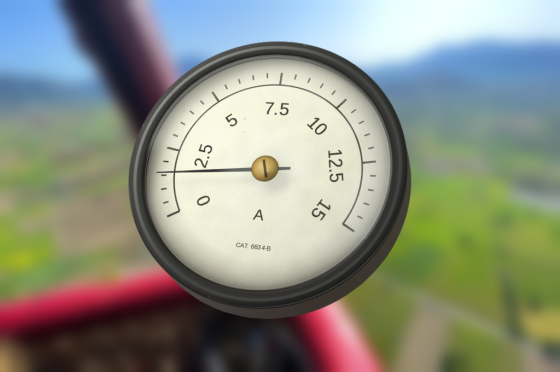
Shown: value=1.5 unit=A
